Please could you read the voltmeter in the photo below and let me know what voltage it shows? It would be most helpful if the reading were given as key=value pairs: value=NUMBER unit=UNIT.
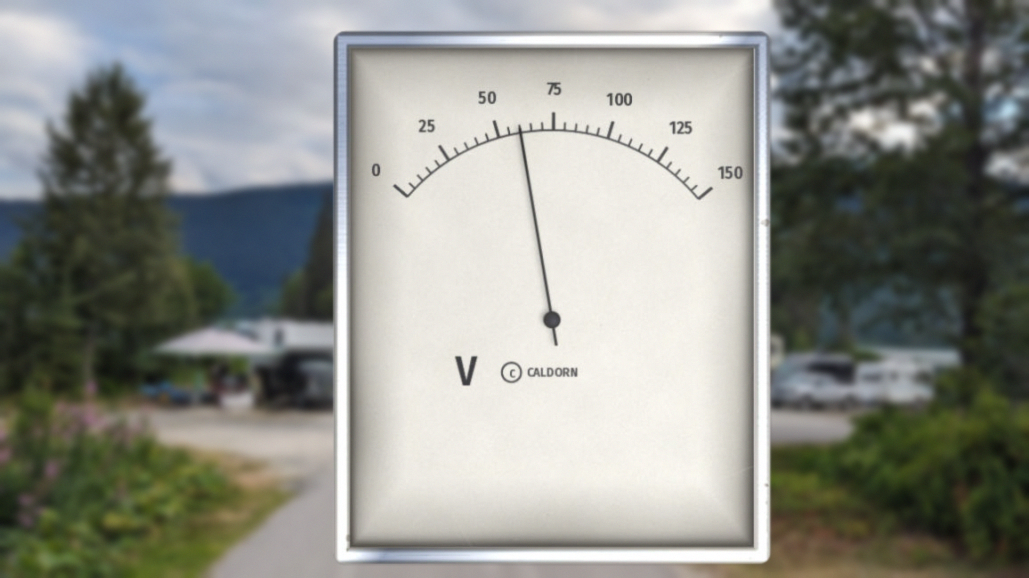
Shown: value=60 unit=V
